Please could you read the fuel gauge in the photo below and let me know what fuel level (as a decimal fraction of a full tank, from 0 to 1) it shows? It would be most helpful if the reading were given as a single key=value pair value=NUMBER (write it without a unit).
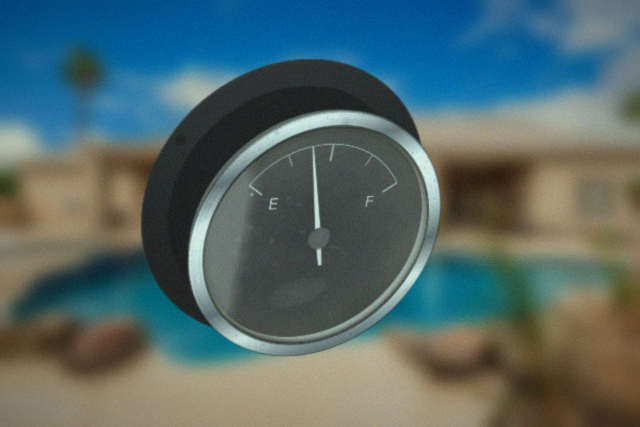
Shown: value=0.375
